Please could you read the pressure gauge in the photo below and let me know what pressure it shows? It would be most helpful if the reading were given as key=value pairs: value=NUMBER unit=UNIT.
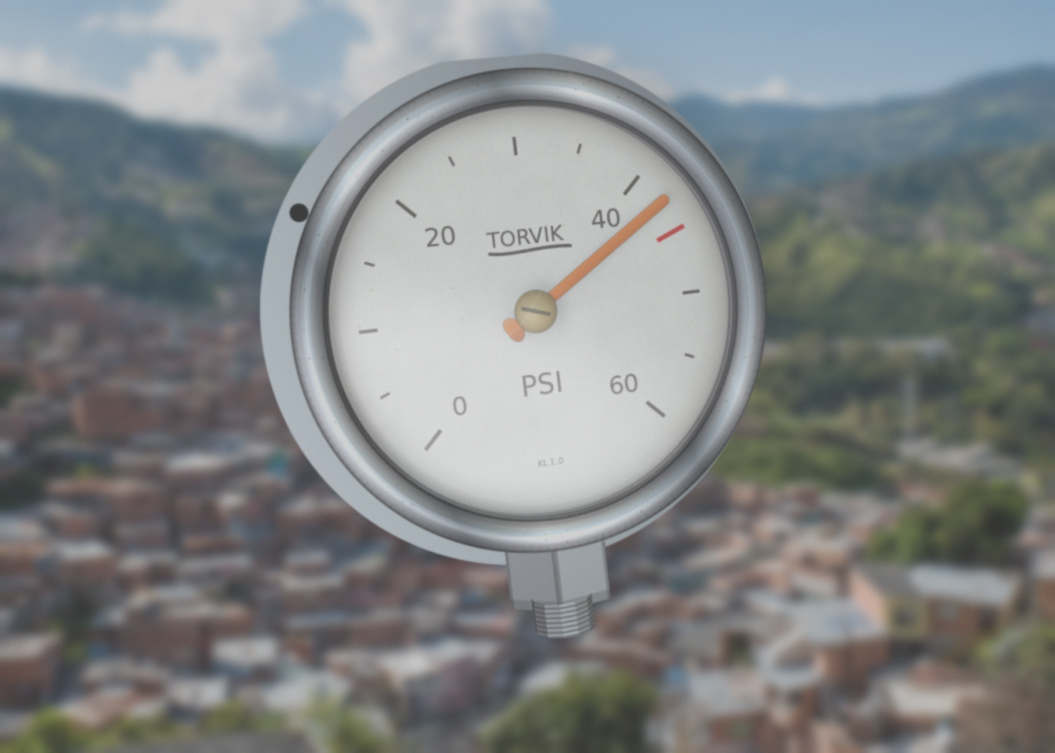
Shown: value=42.5 unit=psi
